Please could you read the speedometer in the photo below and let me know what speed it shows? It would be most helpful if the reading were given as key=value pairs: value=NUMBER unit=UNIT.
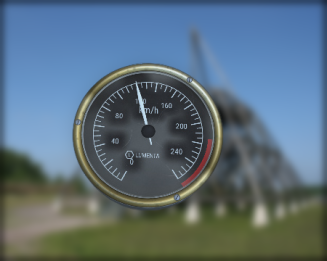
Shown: value=120 unit=km/h
